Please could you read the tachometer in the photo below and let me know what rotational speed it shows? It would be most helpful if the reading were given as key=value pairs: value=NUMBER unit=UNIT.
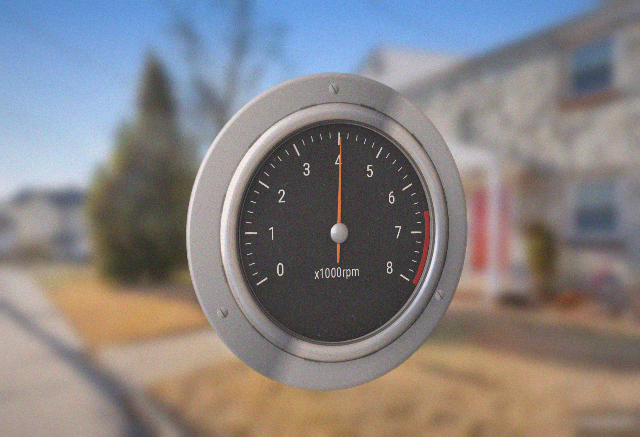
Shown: value=4000 unit=rpm
